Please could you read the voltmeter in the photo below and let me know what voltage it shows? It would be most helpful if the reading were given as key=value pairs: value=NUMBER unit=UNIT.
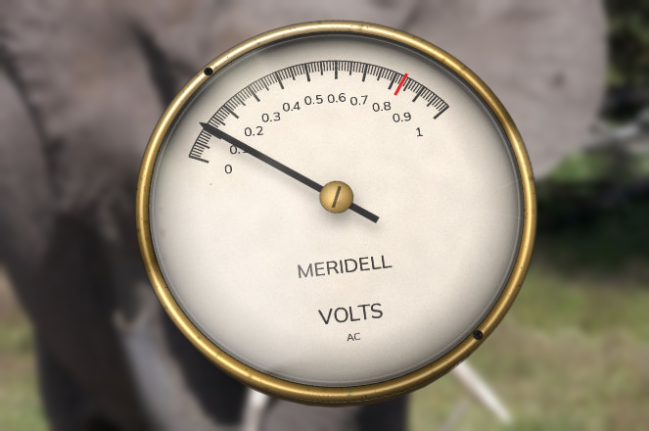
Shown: value=0.1 unit=V
